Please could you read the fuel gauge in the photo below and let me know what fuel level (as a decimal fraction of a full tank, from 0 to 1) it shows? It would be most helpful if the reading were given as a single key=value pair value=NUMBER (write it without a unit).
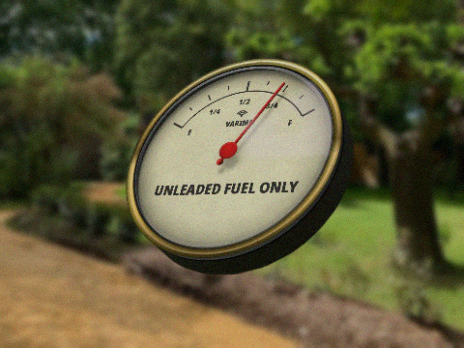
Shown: value=0.75
